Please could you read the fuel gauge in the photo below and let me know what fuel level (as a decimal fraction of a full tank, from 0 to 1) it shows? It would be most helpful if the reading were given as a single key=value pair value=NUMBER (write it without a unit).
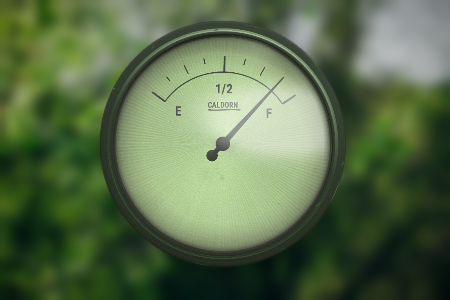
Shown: value=0.875
